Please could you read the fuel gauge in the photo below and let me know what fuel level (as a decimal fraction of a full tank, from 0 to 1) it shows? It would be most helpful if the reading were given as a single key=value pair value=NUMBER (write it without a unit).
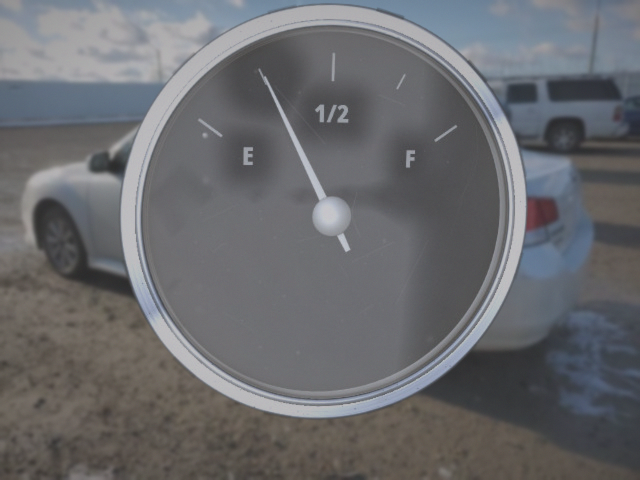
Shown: value=0.25
